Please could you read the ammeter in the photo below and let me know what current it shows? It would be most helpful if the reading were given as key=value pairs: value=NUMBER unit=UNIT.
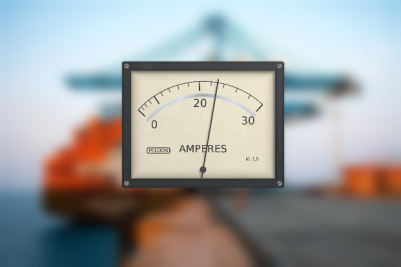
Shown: value=23 unit=A
